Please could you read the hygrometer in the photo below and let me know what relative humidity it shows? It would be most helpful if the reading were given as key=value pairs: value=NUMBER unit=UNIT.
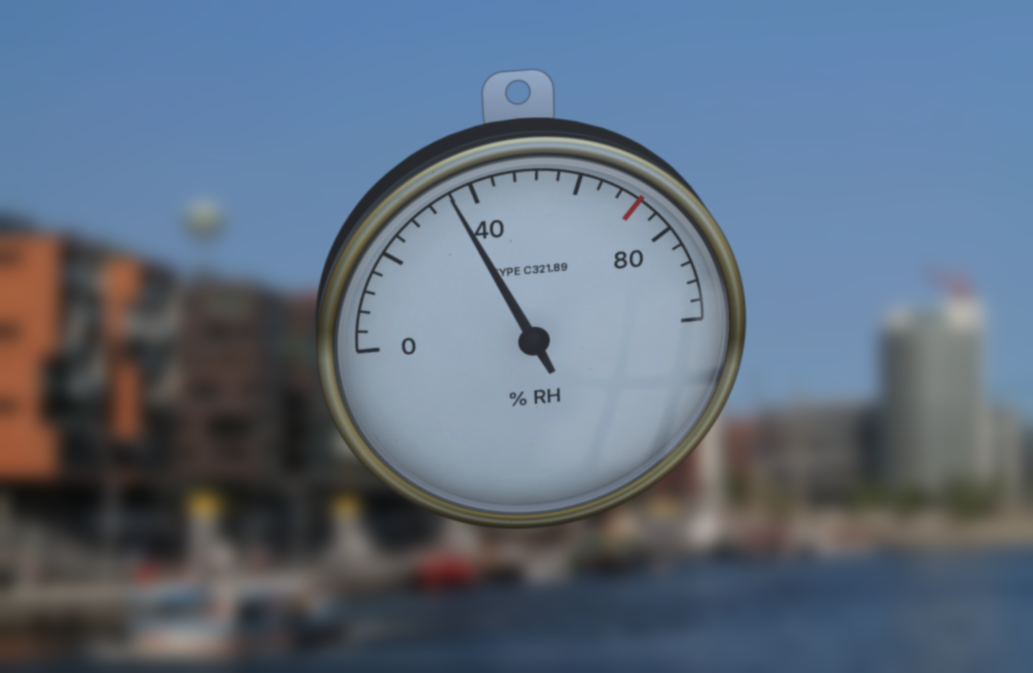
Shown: value=36 unit=%
